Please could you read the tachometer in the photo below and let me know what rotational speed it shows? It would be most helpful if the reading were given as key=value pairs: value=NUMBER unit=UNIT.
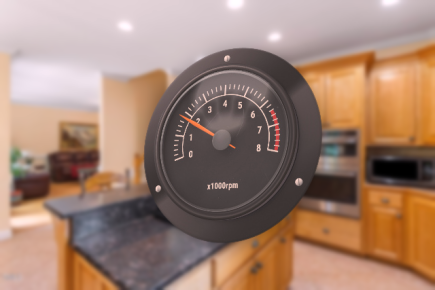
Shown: value=1800 unit=rpm
